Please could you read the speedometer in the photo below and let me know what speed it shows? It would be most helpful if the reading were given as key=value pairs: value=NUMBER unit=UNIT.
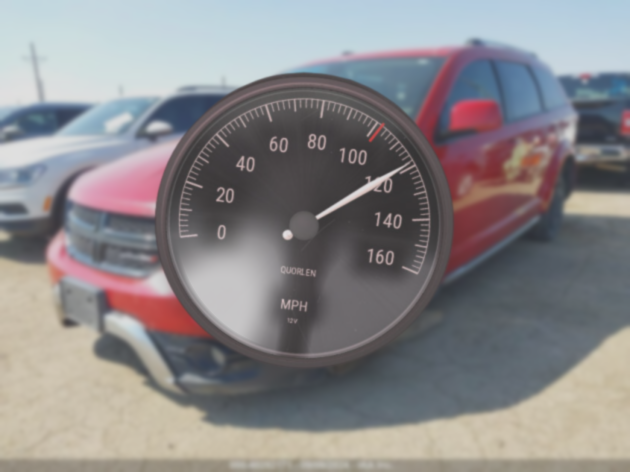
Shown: value=118 unit=mph
